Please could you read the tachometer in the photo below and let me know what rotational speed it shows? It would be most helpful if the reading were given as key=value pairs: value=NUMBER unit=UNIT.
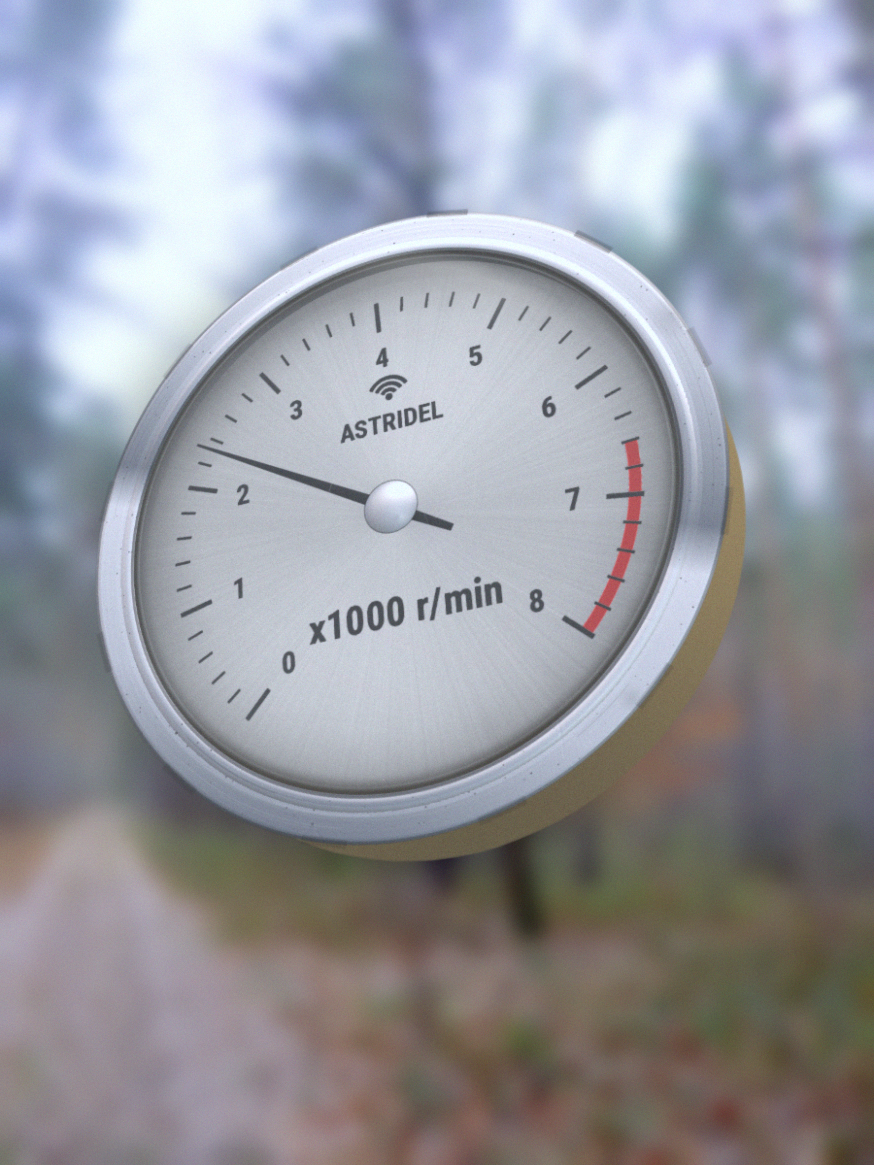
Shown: value=2300 unit=rpm
